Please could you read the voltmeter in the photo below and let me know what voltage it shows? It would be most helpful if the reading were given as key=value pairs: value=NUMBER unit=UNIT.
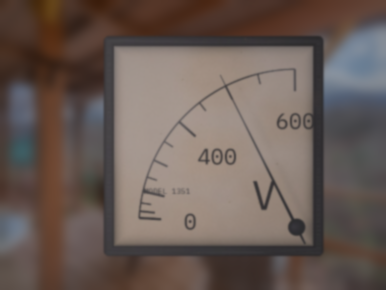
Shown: value=500 unit=V
